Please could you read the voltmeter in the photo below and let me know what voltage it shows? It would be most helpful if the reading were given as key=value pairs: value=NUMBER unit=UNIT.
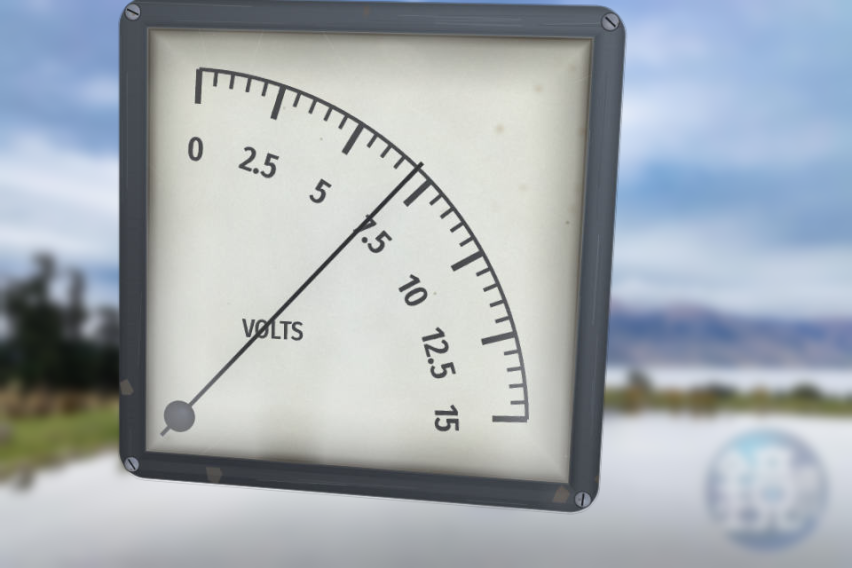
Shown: value=7 unit=V
